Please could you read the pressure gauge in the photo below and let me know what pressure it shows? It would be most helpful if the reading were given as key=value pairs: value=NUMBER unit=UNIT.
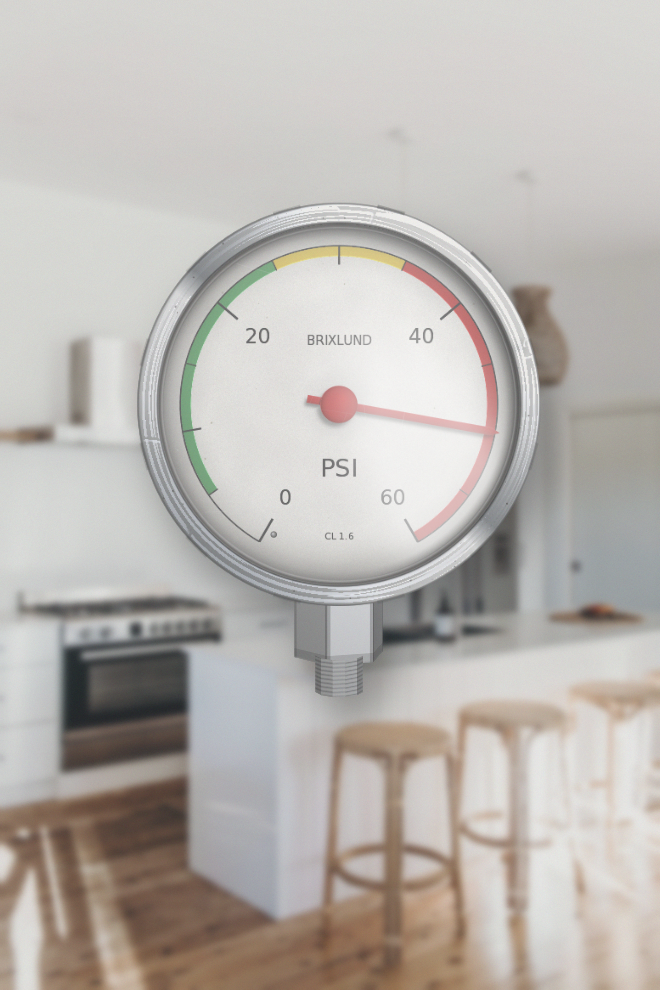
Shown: value=50 unit=psi
